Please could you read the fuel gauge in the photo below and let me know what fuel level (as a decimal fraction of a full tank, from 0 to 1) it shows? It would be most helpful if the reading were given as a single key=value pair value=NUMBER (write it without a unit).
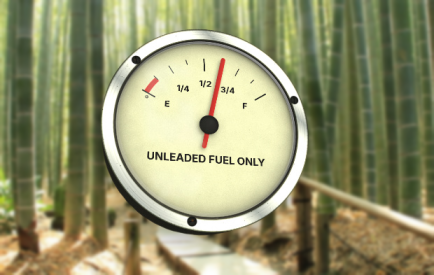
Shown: value=0.625
